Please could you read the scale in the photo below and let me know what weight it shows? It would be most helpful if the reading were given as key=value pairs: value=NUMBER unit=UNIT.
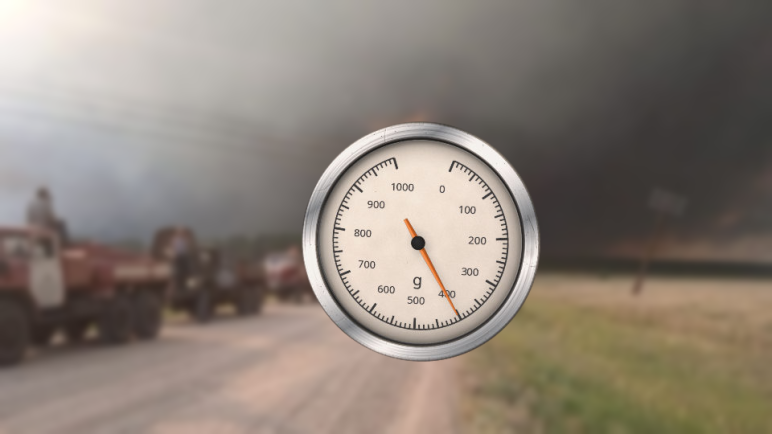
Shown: value=400 unit=g
